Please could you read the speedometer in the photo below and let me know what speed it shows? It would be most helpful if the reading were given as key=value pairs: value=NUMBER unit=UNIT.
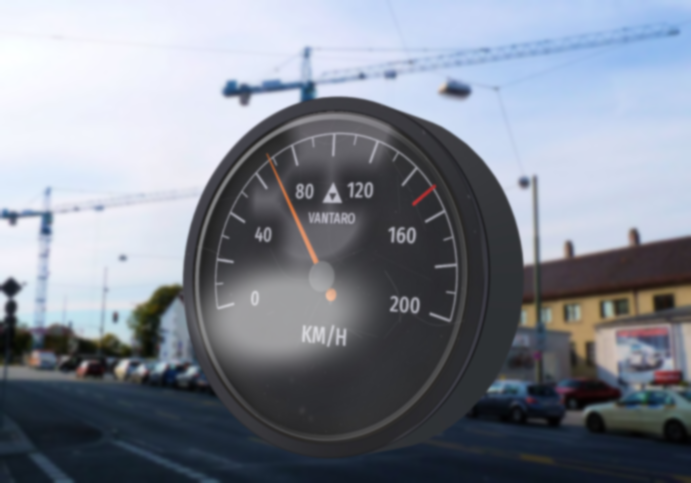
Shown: value=70 unit=km/h
